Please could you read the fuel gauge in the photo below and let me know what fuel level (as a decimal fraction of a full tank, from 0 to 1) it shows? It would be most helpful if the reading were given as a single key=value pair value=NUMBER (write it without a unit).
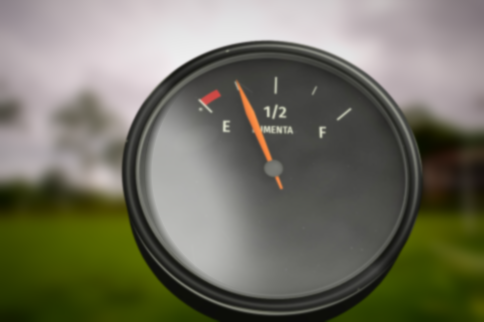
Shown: value=0.25
